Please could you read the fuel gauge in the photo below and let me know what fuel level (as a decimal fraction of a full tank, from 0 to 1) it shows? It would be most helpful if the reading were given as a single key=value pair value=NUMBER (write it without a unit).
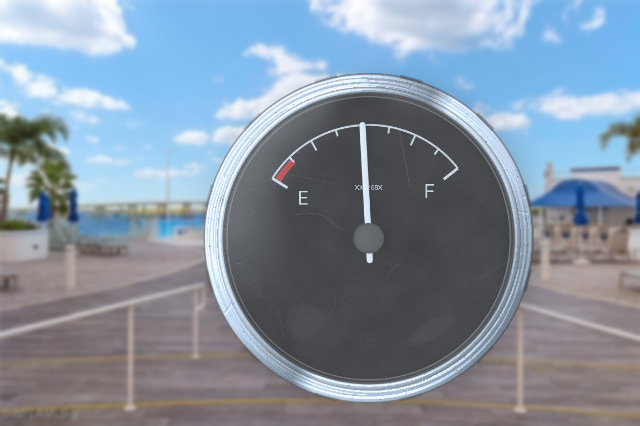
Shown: value=0.5
